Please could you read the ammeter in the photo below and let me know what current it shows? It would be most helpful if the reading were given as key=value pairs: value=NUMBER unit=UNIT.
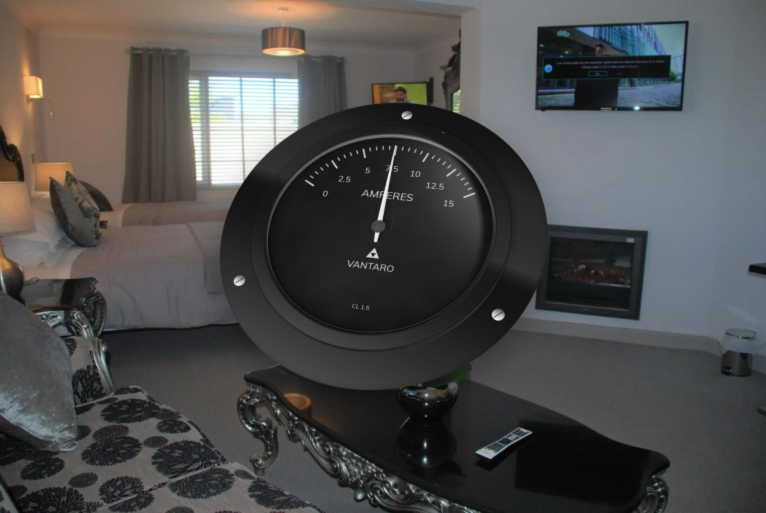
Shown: value=7.5 unit=A
